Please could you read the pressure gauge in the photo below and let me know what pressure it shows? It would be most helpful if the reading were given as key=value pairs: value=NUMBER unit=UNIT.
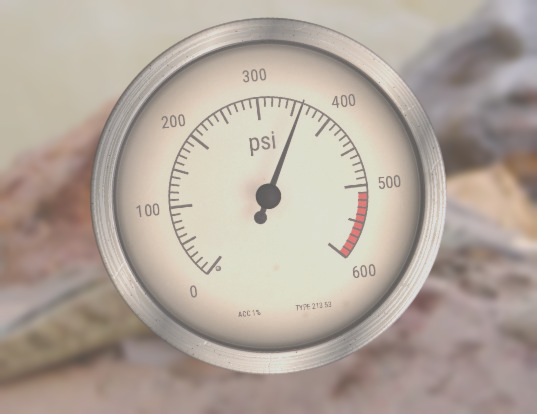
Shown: value=360 unit=psi
